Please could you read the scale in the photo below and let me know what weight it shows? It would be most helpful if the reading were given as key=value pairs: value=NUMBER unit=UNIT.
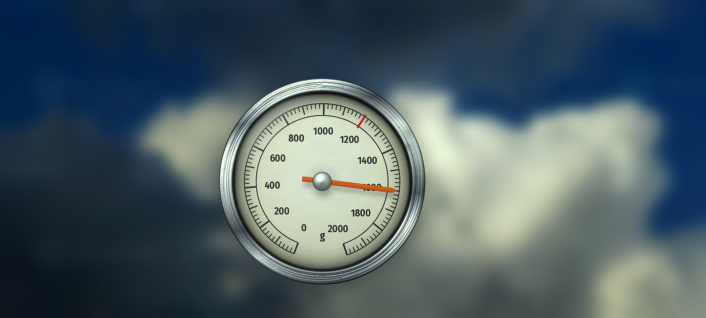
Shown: value=1600 unit=g
